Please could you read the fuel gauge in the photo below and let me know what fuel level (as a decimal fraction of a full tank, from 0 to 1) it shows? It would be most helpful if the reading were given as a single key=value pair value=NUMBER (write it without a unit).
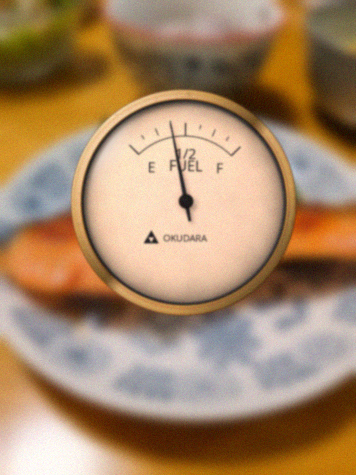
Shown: value=0.375
